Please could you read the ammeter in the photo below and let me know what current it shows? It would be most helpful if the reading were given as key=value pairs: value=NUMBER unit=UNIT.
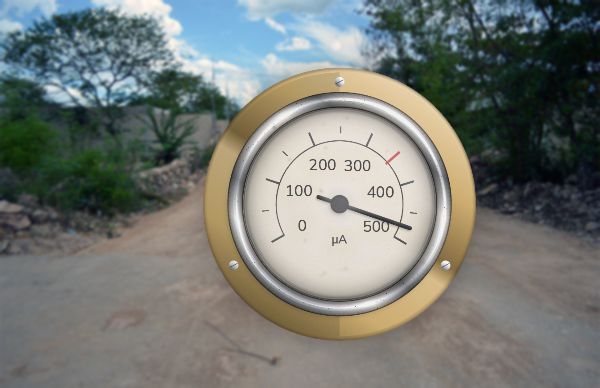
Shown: value=475 unit=µA
